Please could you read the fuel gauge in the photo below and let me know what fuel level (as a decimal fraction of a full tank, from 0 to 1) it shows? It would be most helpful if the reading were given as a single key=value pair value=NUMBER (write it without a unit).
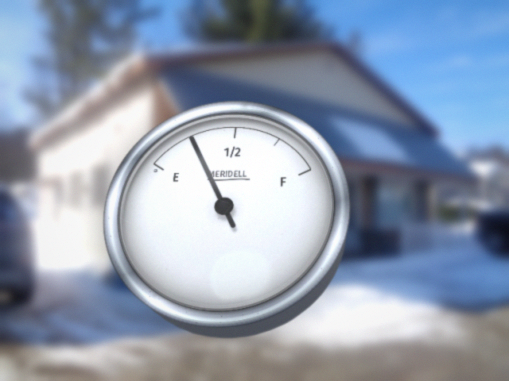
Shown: value=0.25
